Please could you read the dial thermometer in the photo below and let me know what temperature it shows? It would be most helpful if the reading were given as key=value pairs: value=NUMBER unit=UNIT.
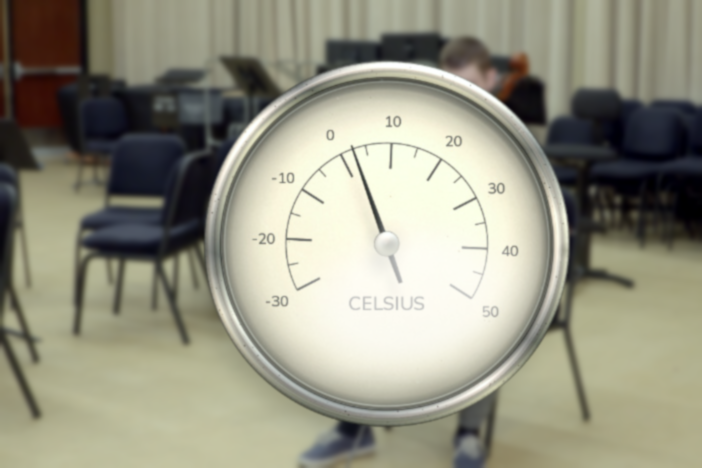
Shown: value=2.5 unit=°C
